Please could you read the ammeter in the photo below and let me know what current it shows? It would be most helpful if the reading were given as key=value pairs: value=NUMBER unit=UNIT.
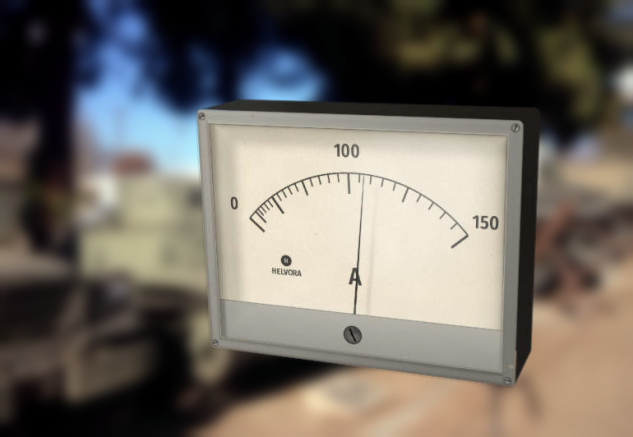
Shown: value=107.5 unit=A
